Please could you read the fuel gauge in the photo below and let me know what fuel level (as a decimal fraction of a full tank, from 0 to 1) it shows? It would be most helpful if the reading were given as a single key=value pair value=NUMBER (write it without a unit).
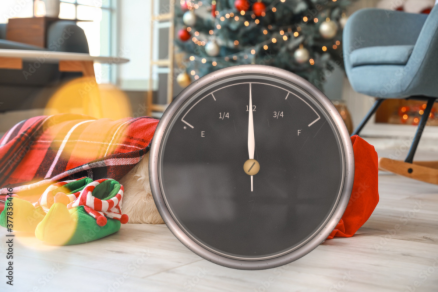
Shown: value=0.5
